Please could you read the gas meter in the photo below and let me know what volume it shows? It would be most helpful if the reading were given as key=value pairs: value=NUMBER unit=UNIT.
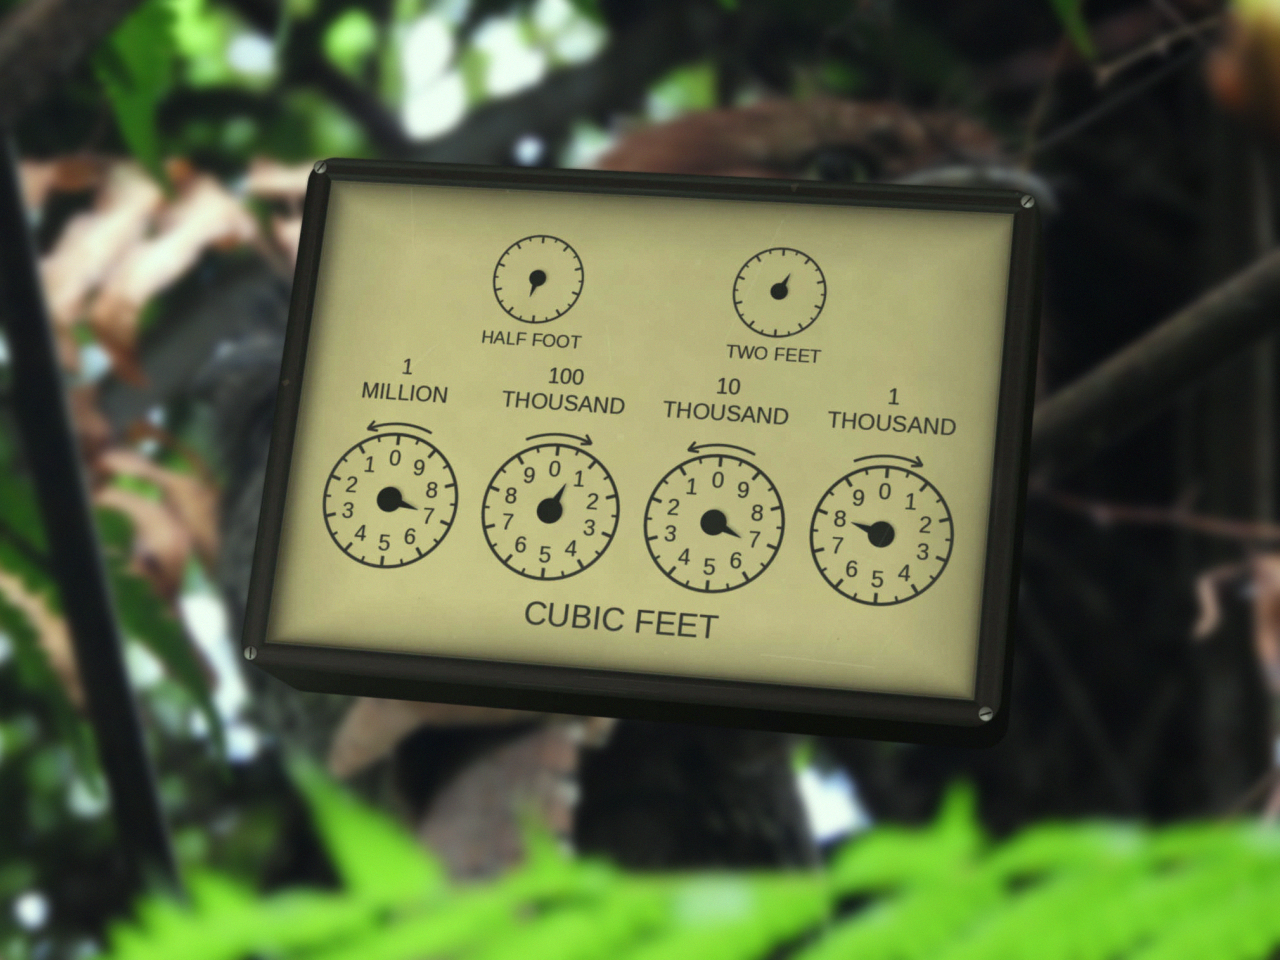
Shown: value=706800 unit=ft³
